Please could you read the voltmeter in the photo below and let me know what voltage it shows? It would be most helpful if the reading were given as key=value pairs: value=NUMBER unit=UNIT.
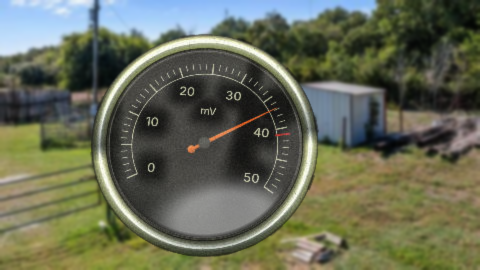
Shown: value=37 unit=mV
